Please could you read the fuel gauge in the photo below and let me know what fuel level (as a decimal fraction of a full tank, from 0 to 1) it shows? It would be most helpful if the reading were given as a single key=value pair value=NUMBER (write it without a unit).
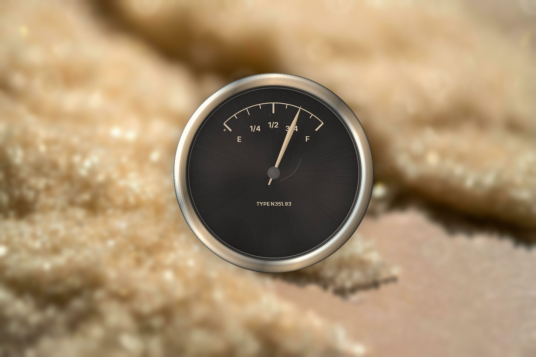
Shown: value=0.75
